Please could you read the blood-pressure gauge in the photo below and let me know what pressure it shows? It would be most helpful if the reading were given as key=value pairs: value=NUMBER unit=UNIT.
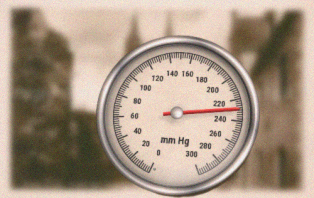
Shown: value=230 unit=mmHg
